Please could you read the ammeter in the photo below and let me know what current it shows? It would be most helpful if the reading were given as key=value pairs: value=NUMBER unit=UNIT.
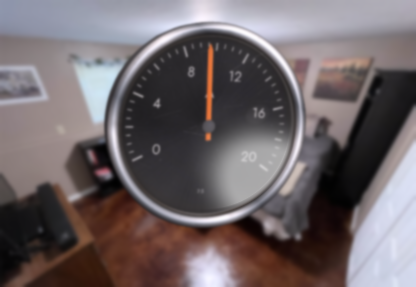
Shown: value=9.5 unit=A
